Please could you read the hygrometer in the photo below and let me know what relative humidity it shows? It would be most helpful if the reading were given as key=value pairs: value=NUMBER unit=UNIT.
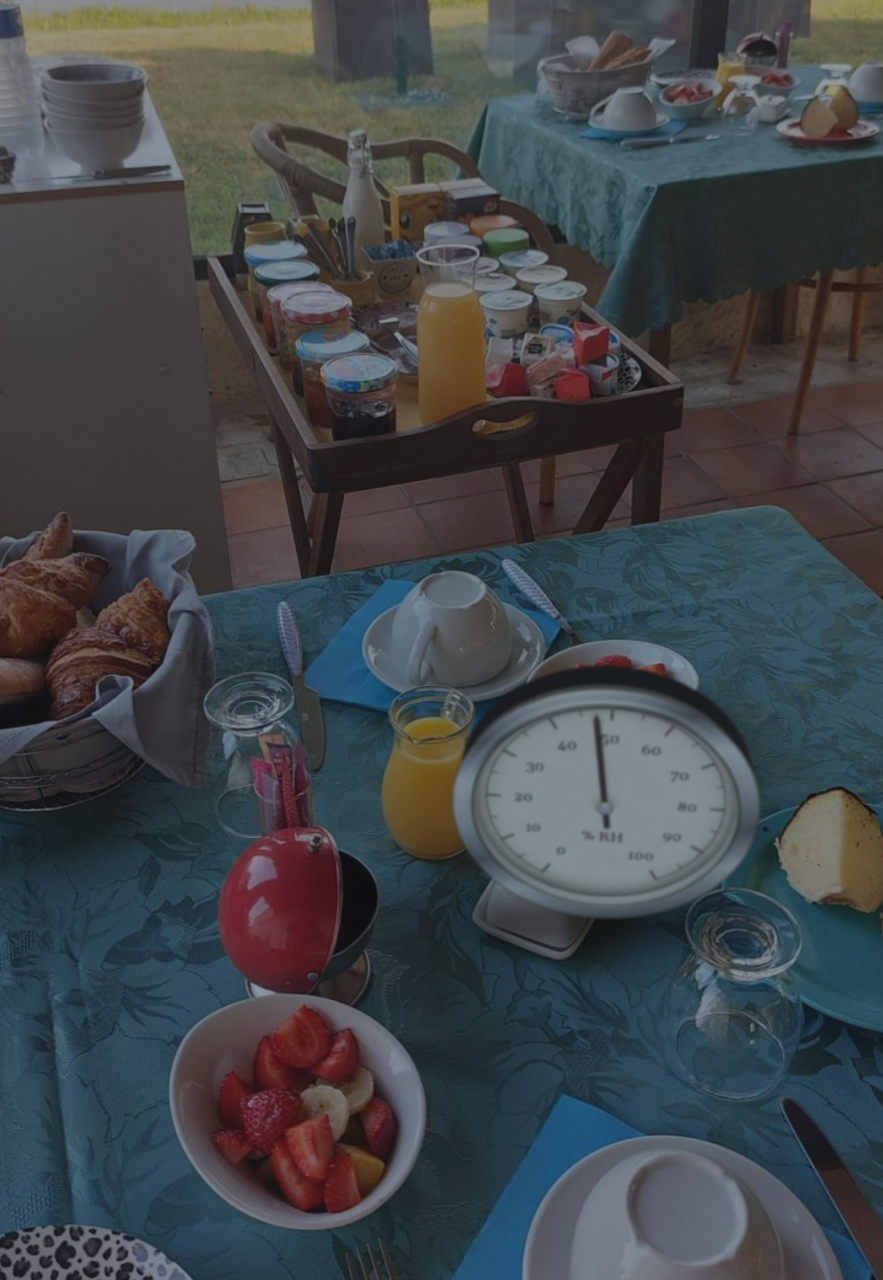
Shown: value=47.5 unit=%
